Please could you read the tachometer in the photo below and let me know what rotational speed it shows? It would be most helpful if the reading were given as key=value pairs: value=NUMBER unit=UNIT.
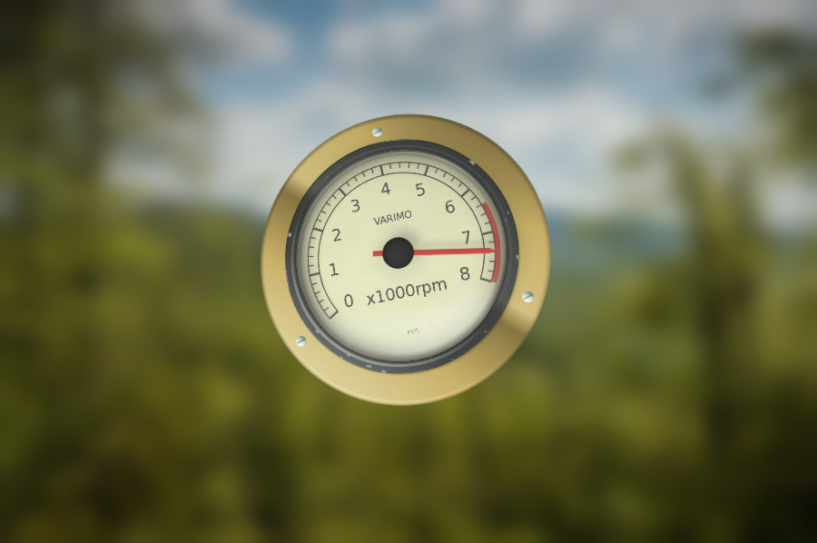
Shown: value=7400 unit=rpm
